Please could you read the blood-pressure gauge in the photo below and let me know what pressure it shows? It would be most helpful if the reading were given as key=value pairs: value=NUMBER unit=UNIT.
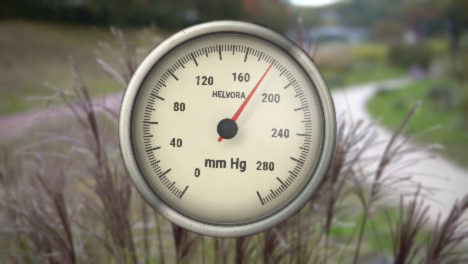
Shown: value=180 unit=mmHg
